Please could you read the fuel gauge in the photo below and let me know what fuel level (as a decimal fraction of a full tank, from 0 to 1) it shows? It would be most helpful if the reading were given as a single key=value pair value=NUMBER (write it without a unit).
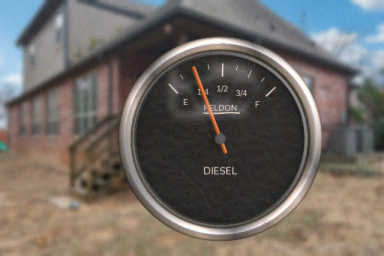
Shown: value=0.25
